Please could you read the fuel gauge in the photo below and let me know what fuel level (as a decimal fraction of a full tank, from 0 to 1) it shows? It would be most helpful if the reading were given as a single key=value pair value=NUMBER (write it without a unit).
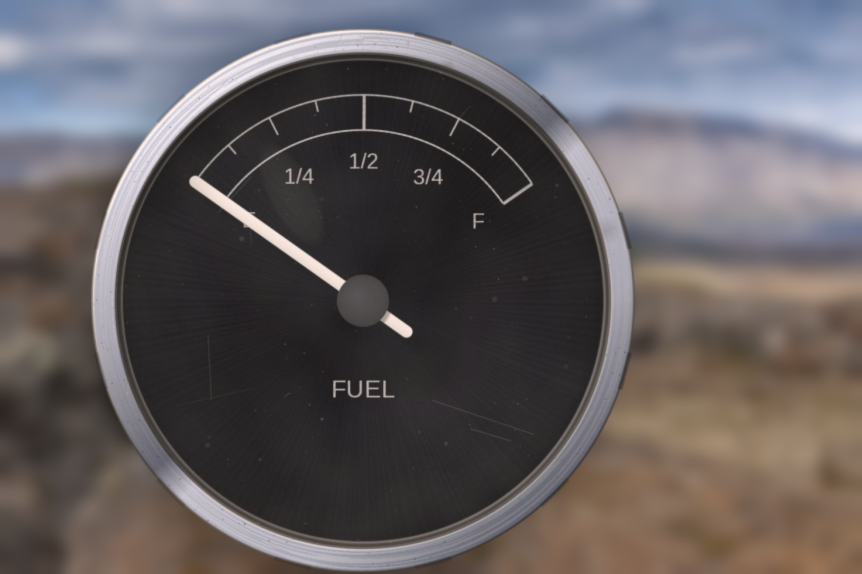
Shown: value=0
